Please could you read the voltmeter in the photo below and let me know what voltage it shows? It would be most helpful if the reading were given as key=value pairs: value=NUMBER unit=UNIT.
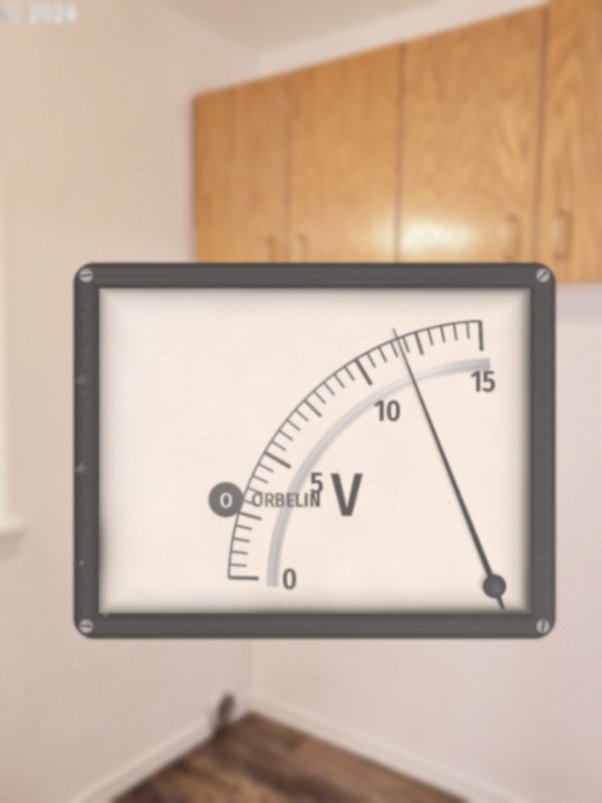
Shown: value=11.75 unit=V
